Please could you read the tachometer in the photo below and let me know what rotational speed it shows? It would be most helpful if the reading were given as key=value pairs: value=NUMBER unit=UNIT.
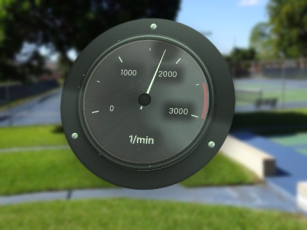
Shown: value=1750 unit=rpm
